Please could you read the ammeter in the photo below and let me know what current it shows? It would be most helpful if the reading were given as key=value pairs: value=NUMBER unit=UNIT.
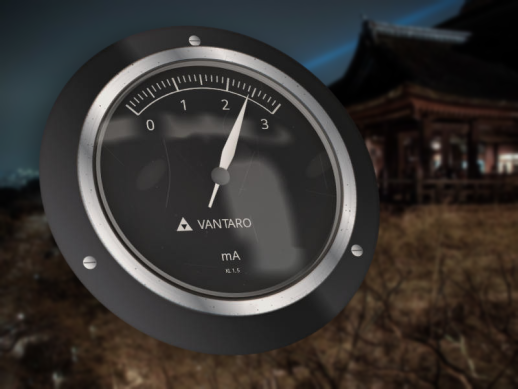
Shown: value=2.4 unit=mA
